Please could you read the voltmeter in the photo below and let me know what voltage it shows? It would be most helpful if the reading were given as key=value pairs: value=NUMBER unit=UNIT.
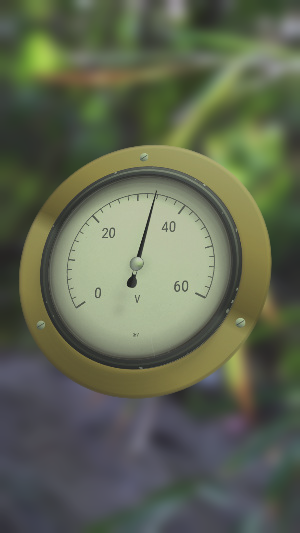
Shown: value=34 unit=V
